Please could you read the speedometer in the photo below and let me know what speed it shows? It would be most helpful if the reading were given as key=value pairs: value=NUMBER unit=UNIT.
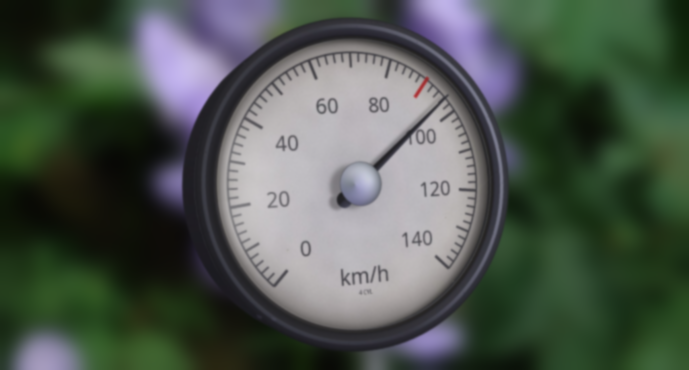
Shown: value=96 unit=km/h
